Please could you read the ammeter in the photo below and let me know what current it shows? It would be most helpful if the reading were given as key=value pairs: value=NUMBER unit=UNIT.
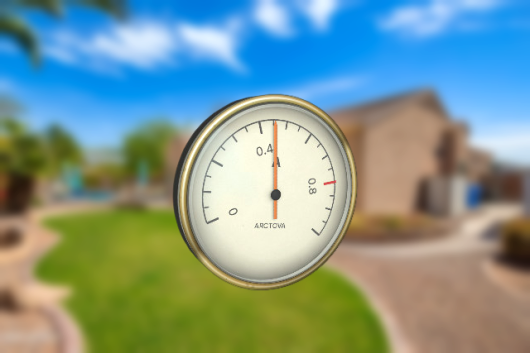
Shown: value=0.45 unit=A
